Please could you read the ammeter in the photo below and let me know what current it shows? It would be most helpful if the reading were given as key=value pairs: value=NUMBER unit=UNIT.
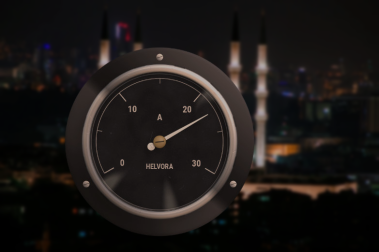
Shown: value=22.5 unit=A
